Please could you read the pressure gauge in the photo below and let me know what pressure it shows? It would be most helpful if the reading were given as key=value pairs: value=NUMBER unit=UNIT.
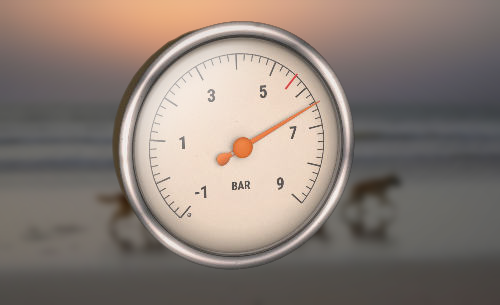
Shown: value=6.4 unit=bar
